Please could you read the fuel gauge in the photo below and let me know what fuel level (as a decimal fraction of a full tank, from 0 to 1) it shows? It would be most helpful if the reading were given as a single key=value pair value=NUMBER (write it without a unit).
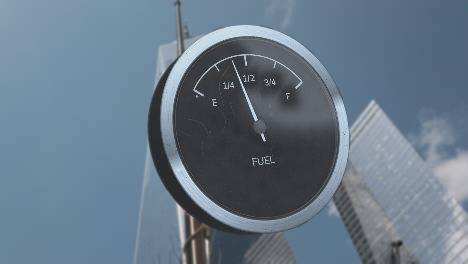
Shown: value=0.375
